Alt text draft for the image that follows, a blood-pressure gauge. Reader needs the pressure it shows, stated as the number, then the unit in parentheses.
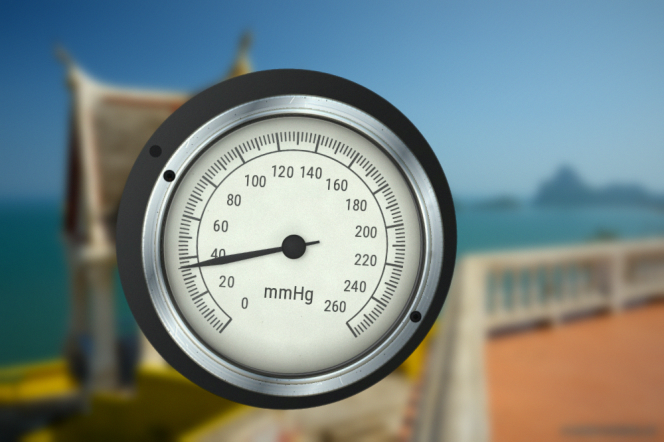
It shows 36 (mmHg)
